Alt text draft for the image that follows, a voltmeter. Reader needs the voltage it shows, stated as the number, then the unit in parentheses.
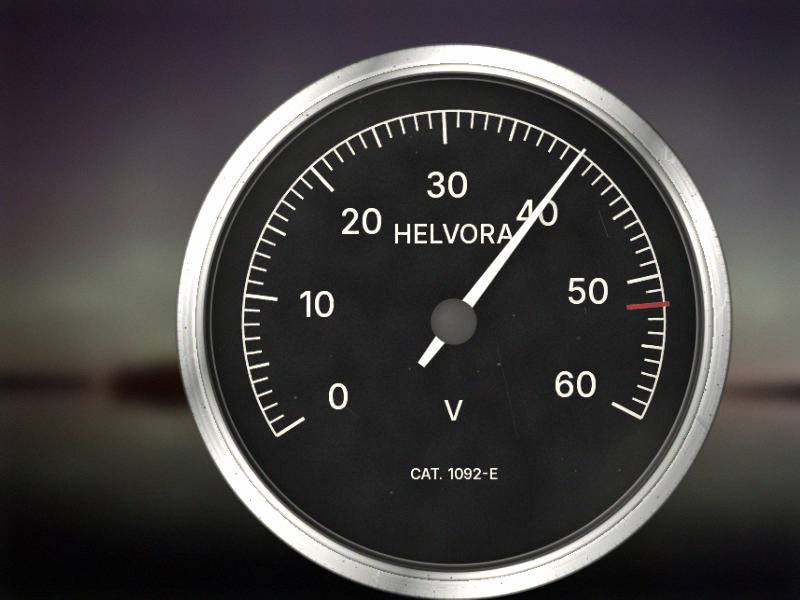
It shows 40 (V)
